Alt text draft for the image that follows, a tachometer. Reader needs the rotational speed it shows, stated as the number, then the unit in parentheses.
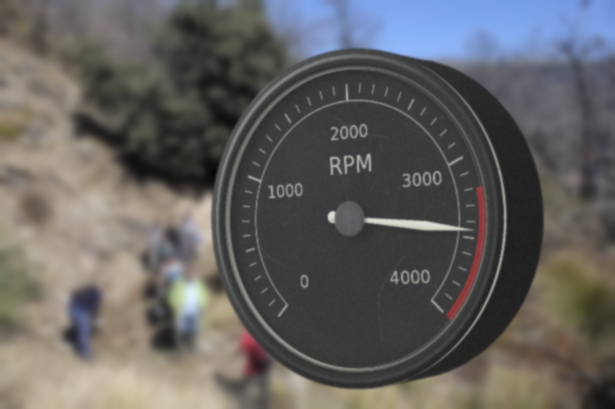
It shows 3450 (rpm)
